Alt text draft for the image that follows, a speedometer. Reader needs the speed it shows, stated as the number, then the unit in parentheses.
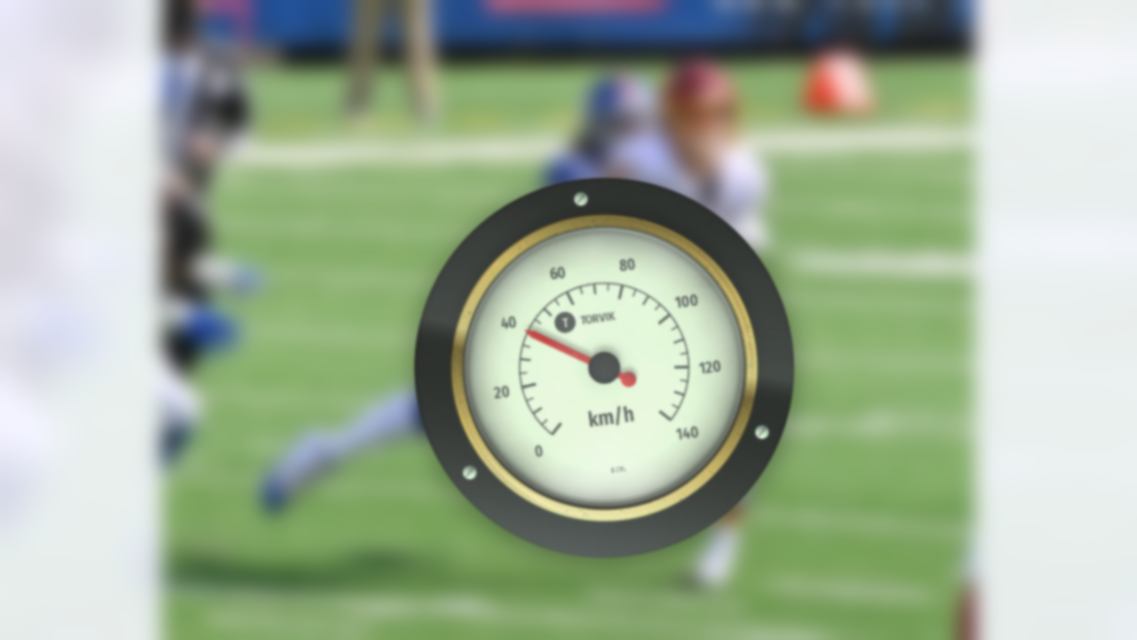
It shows 40 (km/h)
